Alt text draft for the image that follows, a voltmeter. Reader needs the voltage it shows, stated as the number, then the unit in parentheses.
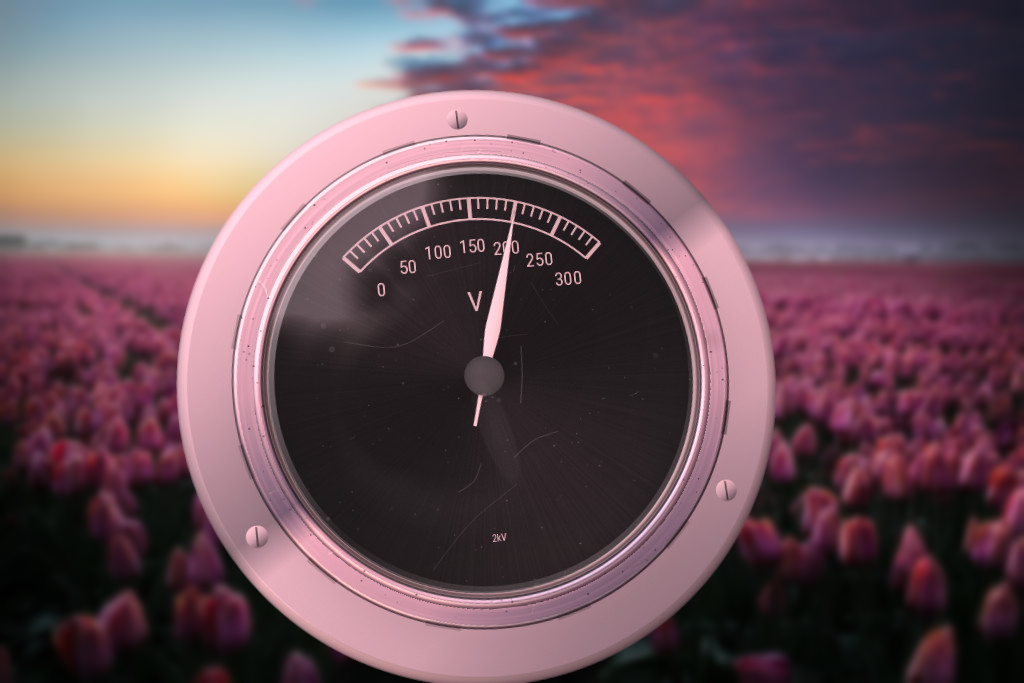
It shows 200 (V)
